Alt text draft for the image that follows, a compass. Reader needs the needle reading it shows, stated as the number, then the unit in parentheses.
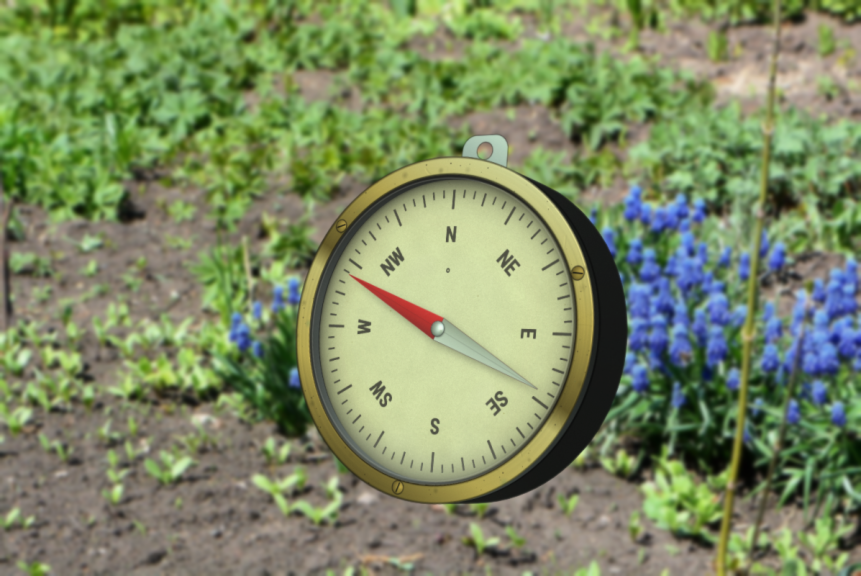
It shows 295 (°)
